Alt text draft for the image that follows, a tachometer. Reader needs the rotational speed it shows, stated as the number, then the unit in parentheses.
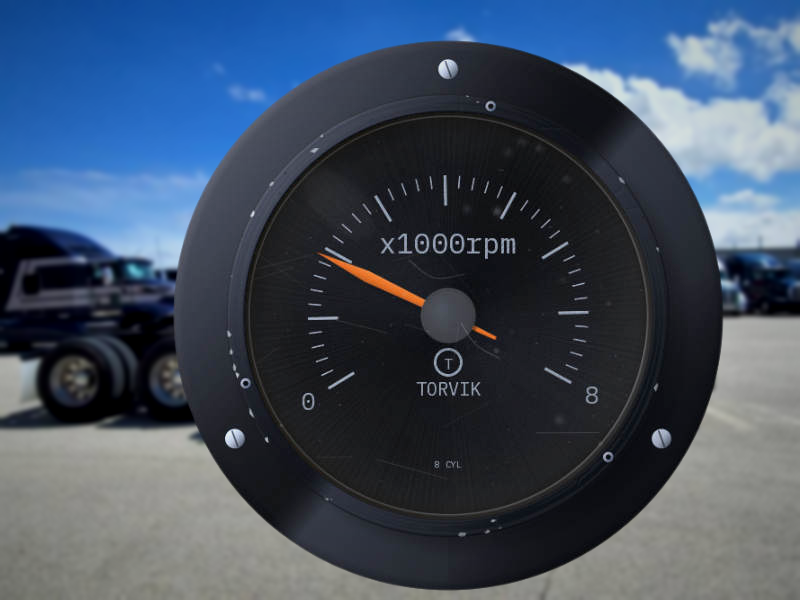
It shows 1900 (rpm)
